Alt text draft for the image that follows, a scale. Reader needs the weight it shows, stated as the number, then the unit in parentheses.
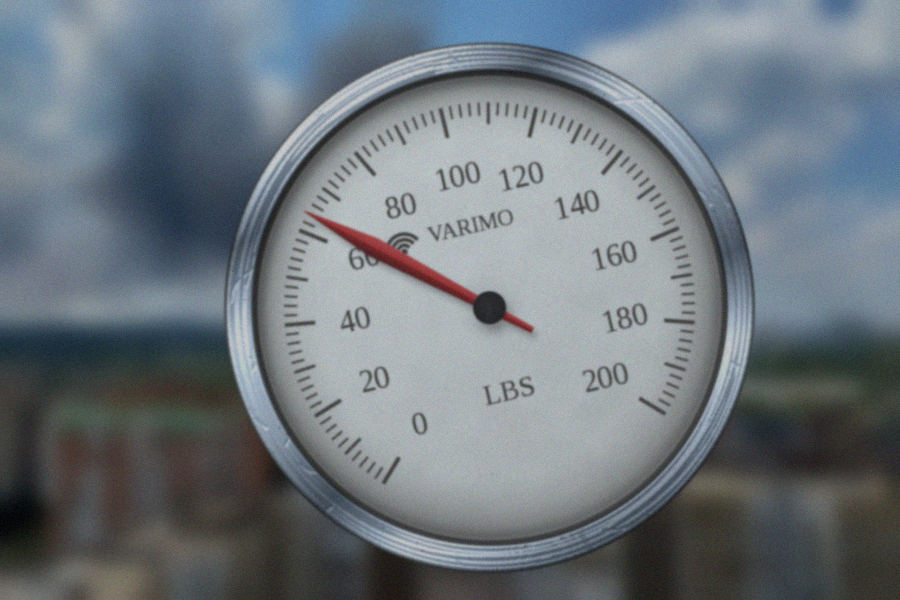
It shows 64 (lb)
